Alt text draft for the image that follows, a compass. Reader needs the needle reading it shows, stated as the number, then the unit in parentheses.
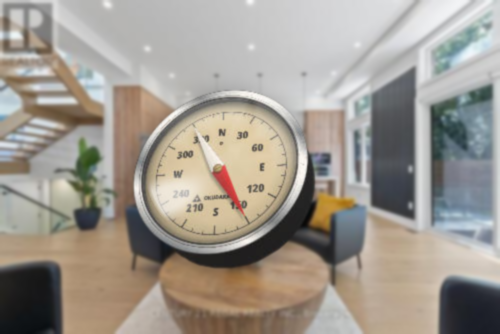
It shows 150 (°)
